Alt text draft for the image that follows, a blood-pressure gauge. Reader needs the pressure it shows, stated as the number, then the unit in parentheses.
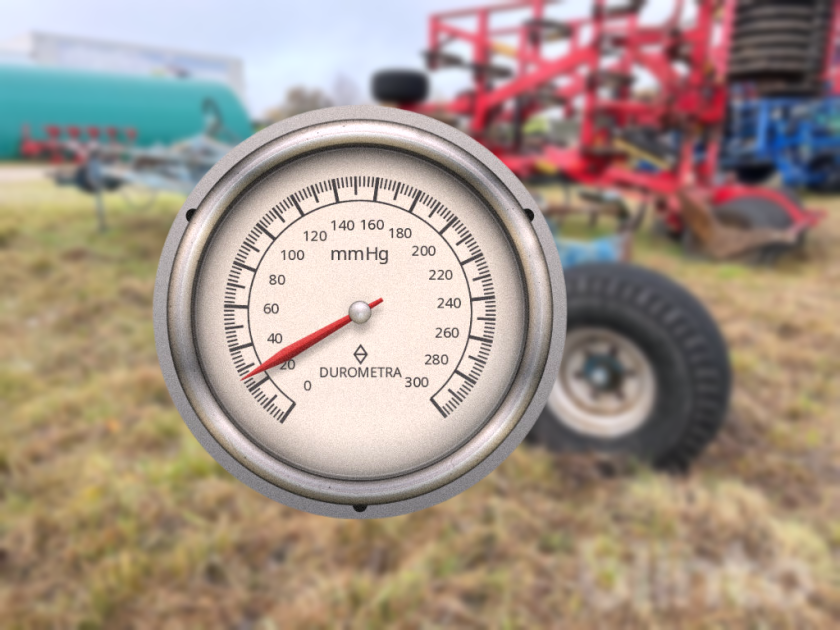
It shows 26 (mmHg)
